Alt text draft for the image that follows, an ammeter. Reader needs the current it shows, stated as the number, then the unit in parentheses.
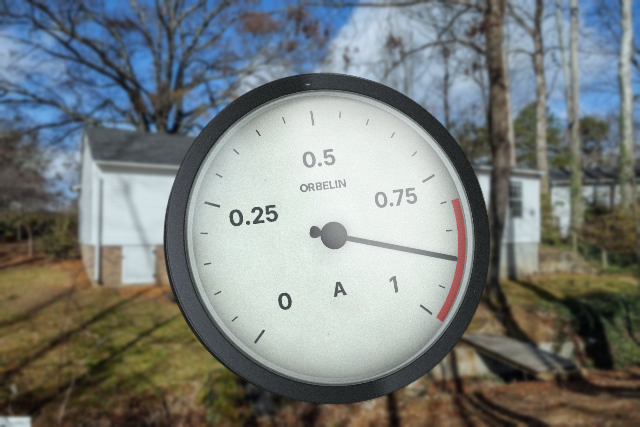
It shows 0.9 (A)
